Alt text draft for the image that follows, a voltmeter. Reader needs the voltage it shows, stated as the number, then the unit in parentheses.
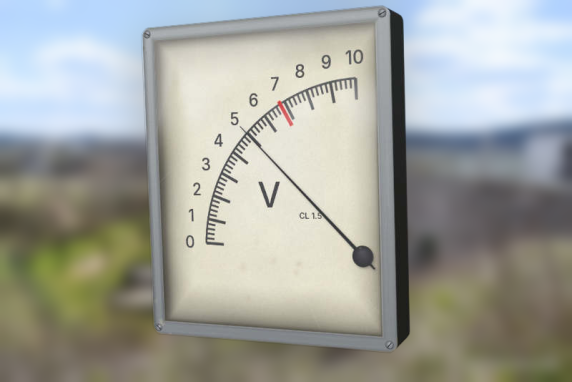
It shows 5 (V)
